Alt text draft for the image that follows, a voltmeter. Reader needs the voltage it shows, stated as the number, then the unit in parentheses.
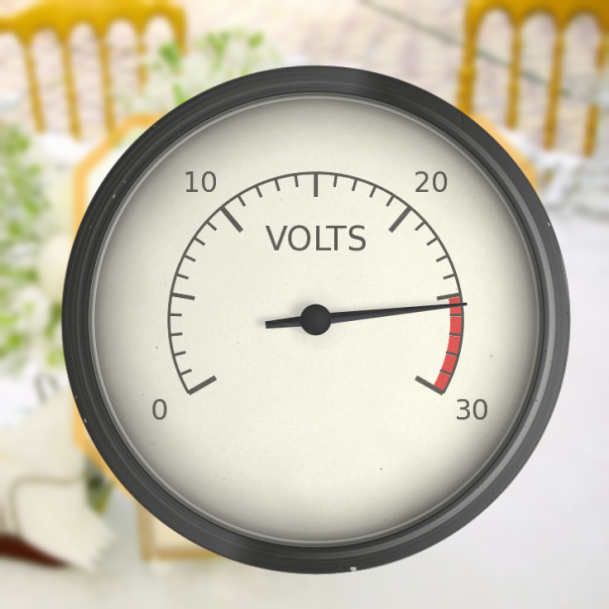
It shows 25.5 (V)
